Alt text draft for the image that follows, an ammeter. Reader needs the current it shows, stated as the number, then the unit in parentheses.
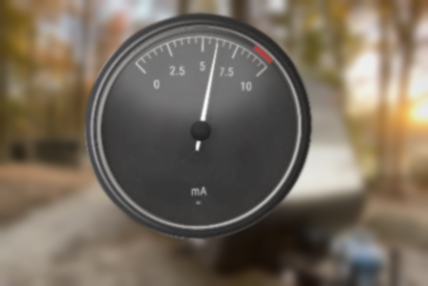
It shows 6 (mA)
